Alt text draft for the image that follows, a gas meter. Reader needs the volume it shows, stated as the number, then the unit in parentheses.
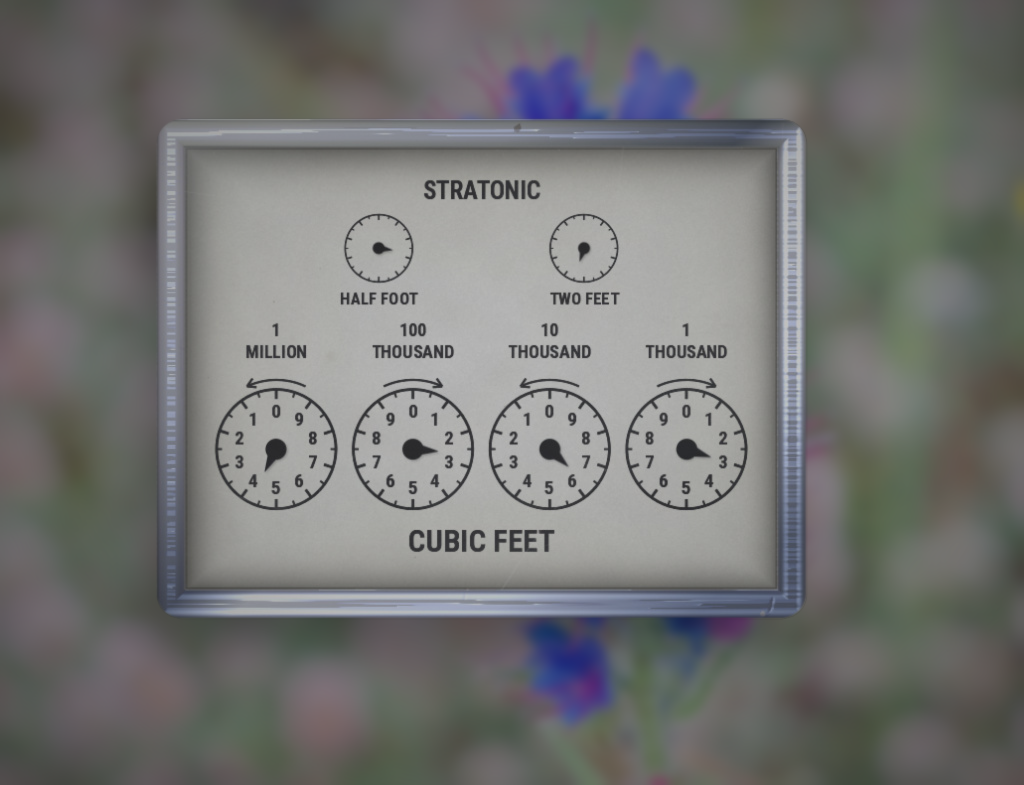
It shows 426300 (ft³)
